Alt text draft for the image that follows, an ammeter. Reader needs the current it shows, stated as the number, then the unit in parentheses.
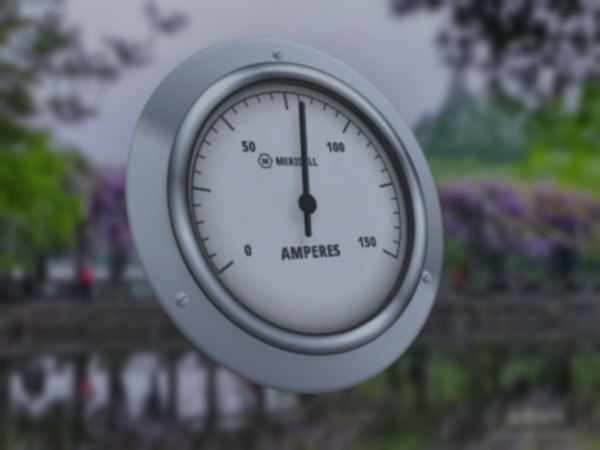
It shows 80 (A)
